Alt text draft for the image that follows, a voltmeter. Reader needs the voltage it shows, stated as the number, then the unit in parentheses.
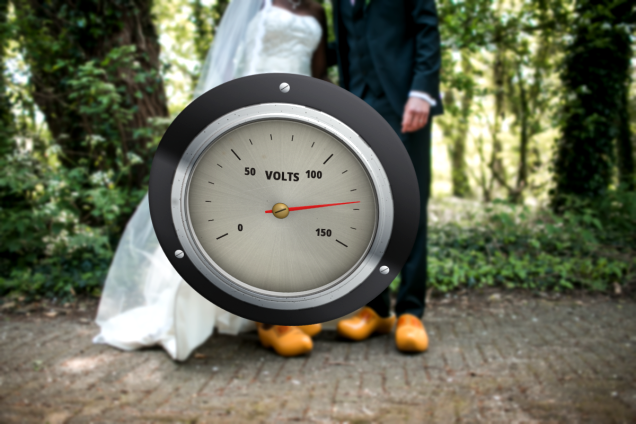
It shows 125 (V)
